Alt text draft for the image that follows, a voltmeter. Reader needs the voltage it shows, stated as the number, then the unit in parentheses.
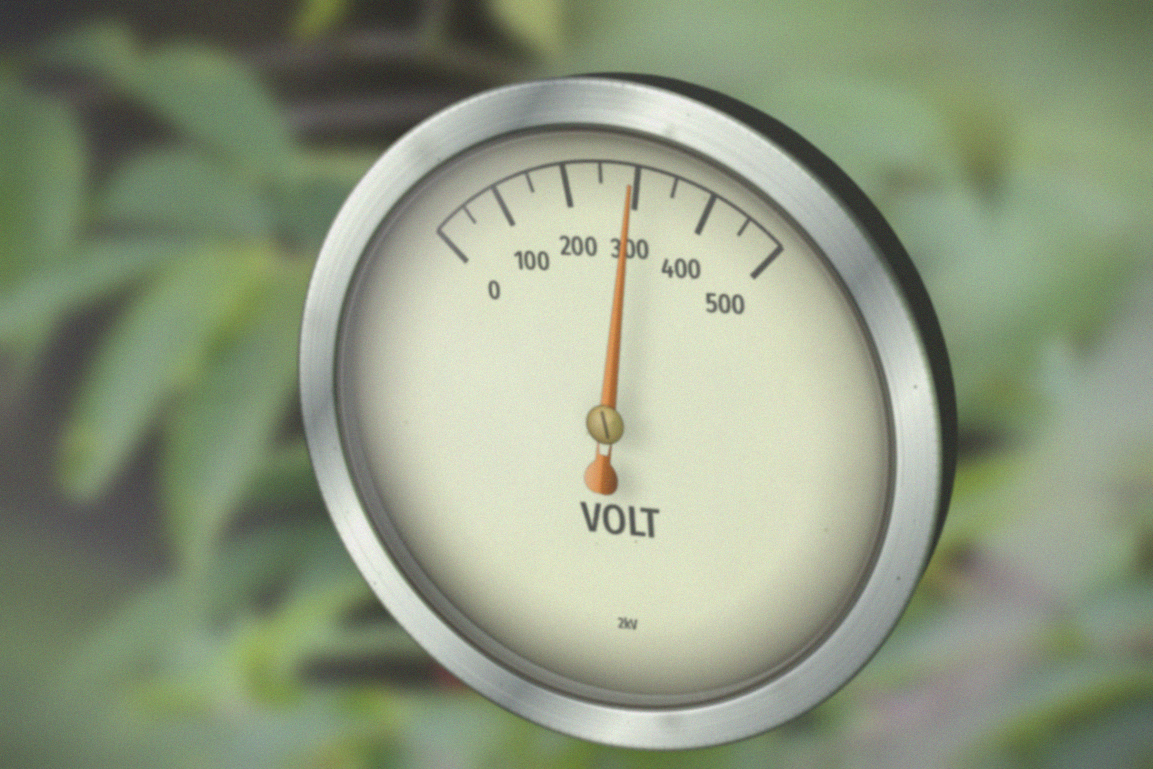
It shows 300 (V)
